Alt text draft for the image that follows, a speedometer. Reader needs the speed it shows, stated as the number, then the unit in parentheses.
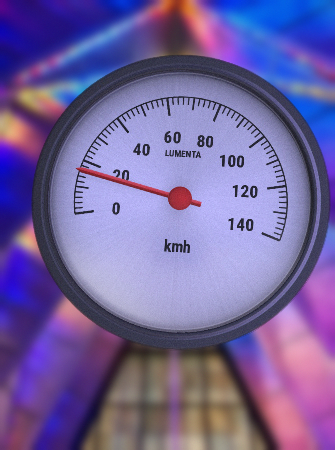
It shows 16 (km/h)
